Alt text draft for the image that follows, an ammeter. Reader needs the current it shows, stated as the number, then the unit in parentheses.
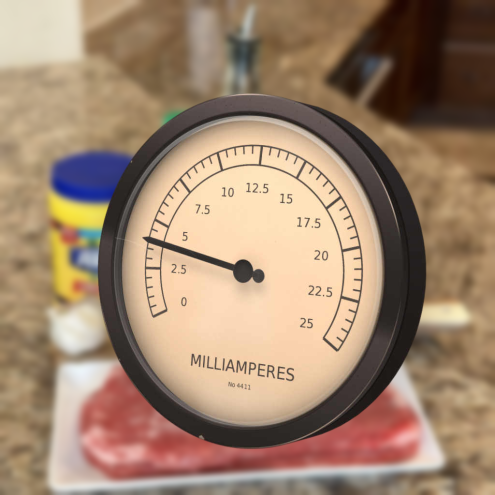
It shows 4 (mA)
